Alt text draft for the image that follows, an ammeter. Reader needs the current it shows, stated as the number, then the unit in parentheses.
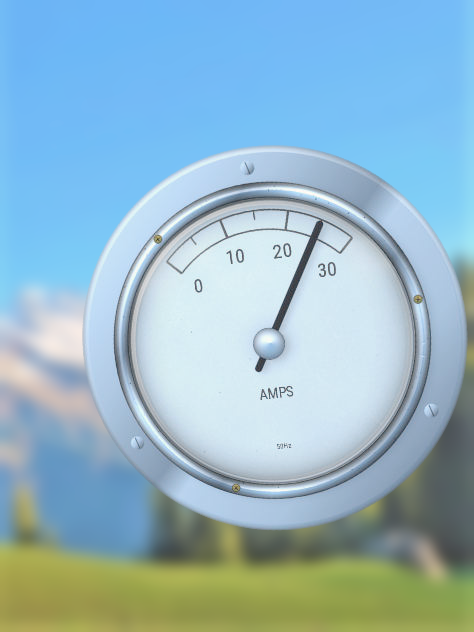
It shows 25 (A)
